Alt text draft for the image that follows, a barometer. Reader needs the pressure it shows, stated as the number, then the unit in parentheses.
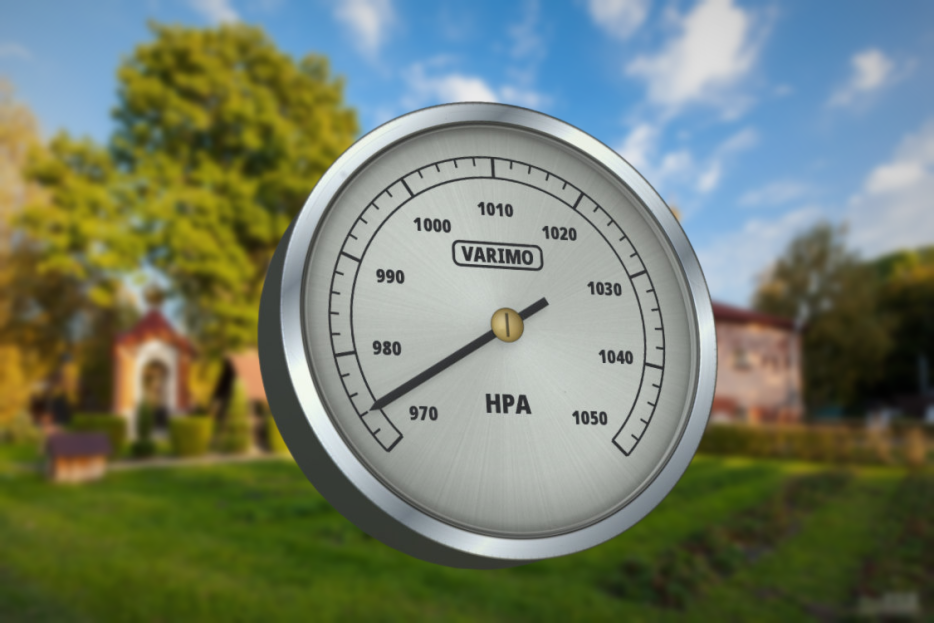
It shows 974 (hPa)
